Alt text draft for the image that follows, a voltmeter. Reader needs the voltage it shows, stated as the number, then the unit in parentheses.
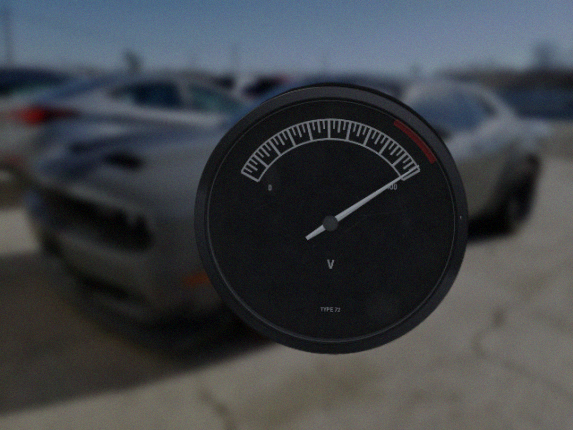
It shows 390 (V)
